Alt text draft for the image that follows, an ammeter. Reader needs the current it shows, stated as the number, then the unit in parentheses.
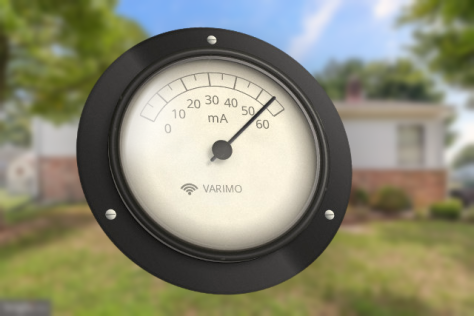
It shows 55 (mA)
